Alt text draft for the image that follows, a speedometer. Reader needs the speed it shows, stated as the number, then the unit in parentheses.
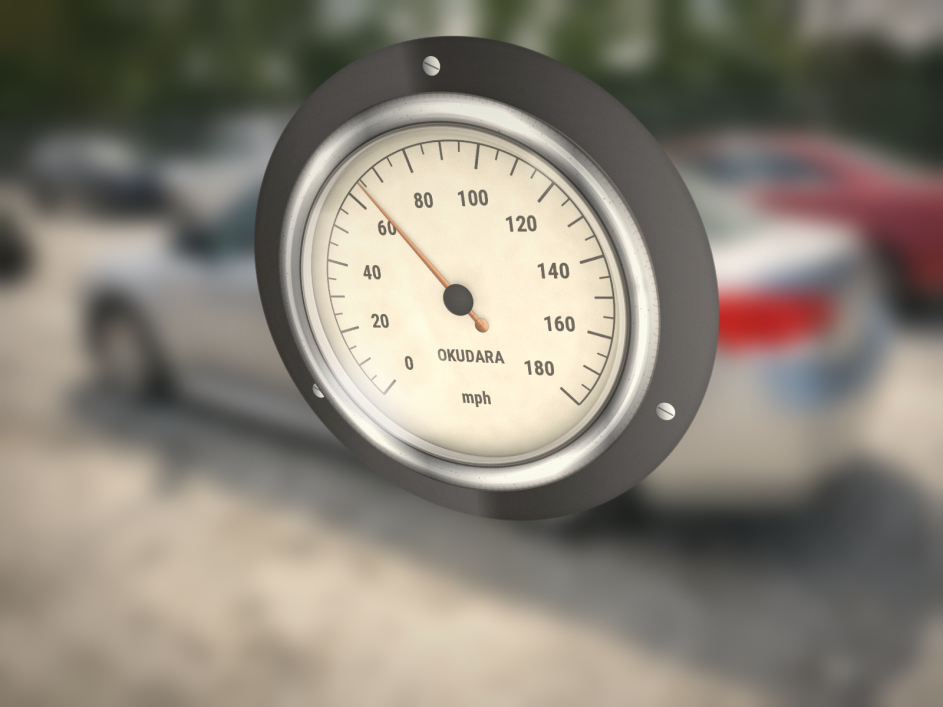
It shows 65 (mph)
